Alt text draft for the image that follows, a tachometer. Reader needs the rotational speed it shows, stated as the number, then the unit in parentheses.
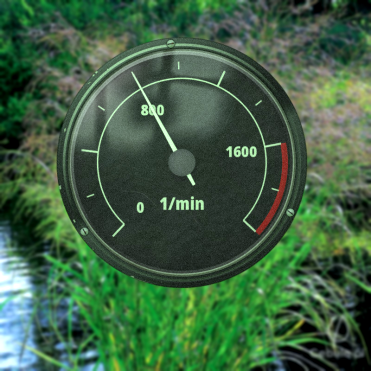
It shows 800 (rpm)
